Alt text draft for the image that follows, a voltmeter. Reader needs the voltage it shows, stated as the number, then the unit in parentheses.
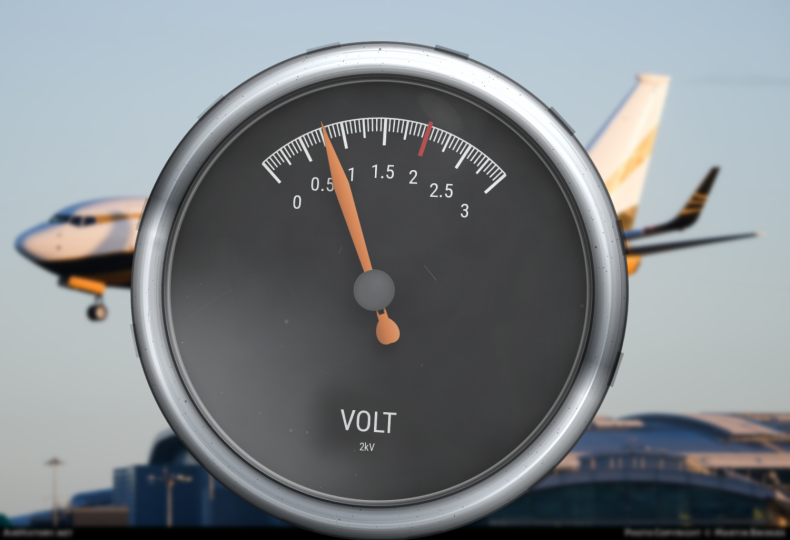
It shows 0.8 (V)
